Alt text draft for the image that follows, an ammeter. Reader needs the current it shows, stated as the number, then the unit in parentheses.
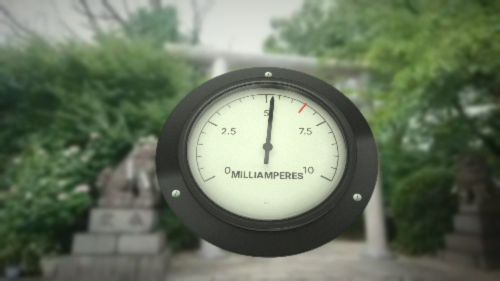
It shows 5.25 (mA)
